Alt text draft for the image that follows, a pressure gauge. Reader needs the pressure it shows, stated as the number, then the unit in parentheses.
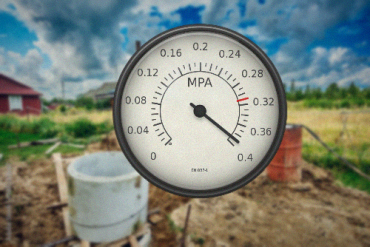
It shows 0.39 (MPa)
